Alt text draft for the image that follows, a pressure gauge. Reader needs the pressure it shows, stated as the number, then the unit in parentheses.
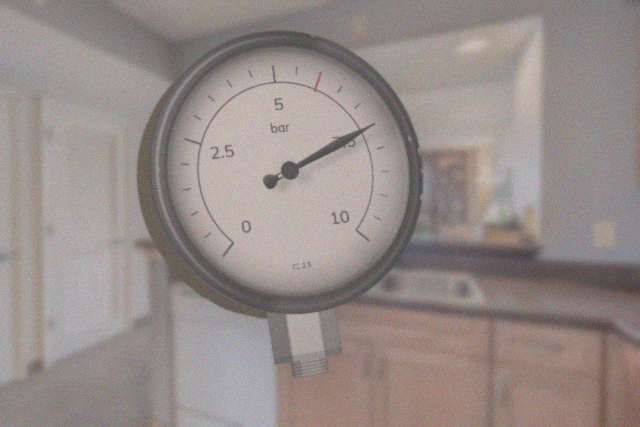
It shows 7.5 (bar)
